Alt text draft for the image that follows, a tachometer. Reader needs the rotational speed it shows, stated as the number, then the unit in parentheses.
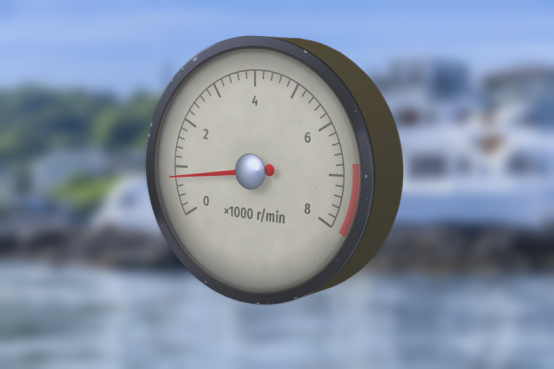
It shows 800 (rpm)
